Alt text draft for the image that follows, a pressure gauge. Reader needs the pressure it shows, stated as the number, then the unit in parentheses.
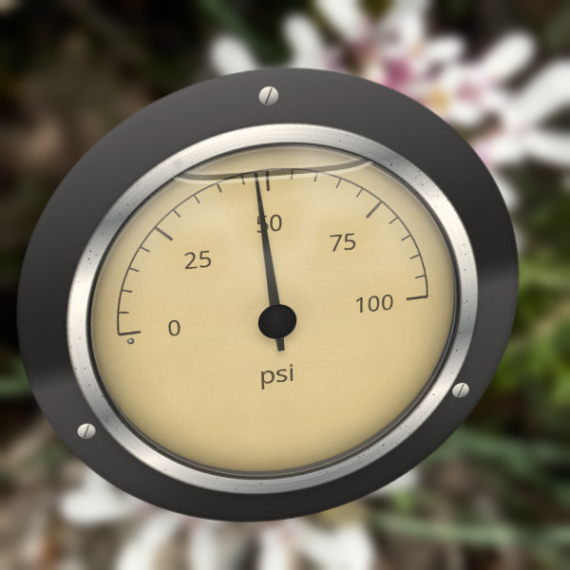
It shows 47.5 (psi)
